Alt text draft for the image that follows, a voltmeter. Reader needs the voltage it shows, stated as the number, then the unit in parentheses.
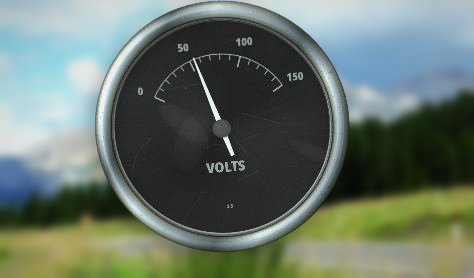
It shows 55 (V)
